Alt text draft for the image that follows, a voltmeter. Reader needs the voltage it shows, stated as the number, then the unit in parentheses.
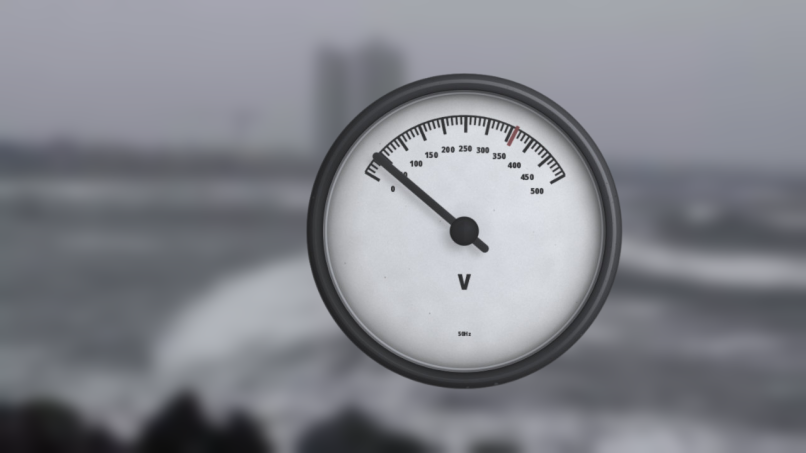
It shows 40 (V)
